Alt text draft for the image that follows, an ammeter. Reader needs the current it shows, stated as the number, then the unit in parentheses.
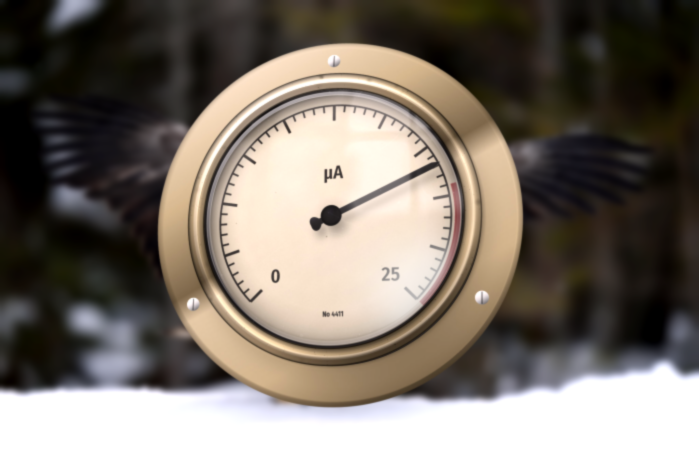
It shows 18.5 (µA)
